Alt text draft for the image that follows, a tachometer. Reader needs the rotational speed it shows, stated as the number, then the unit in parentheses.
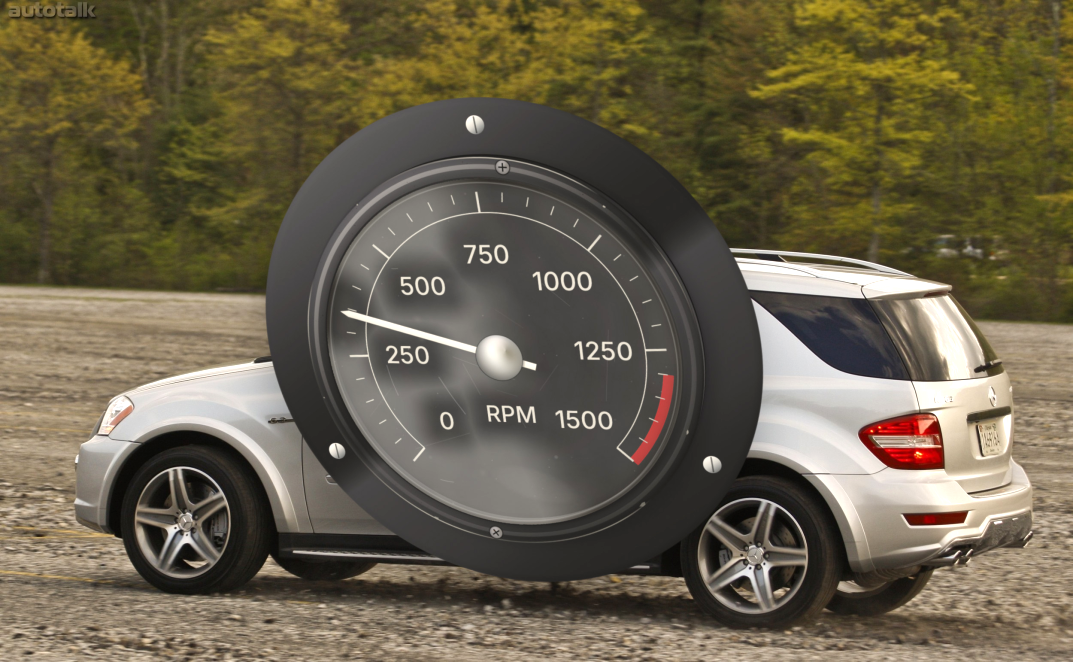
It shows 350 (rpm)
